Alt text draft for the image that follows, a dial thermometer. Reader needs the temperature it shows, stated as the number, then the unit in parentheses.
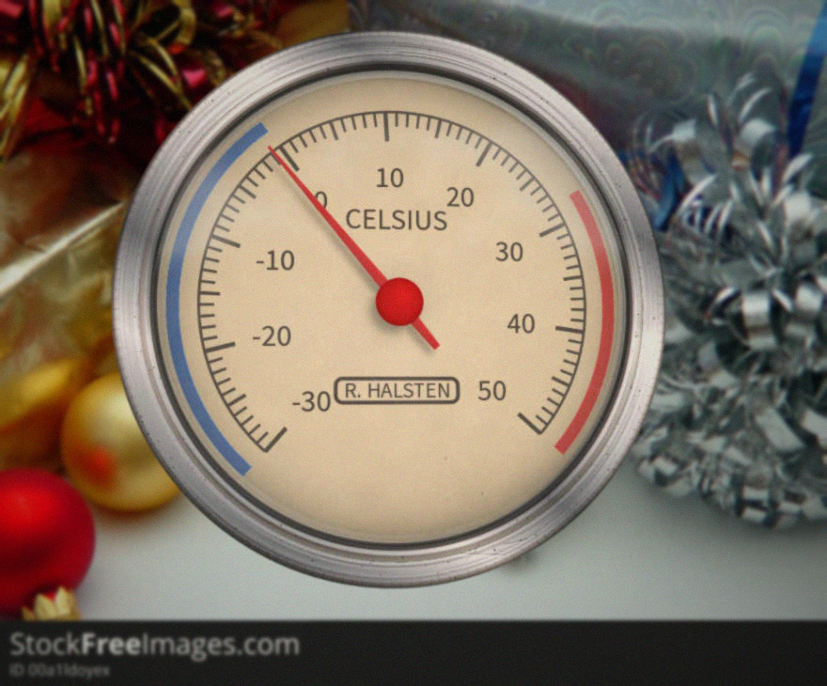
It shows -1 (°C)
